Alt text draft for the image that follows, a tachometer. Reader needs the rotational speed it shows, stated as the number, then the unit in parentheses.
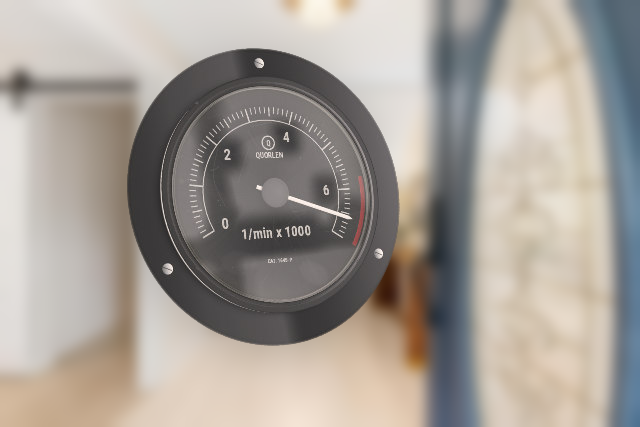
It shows 6600 (rpm)
